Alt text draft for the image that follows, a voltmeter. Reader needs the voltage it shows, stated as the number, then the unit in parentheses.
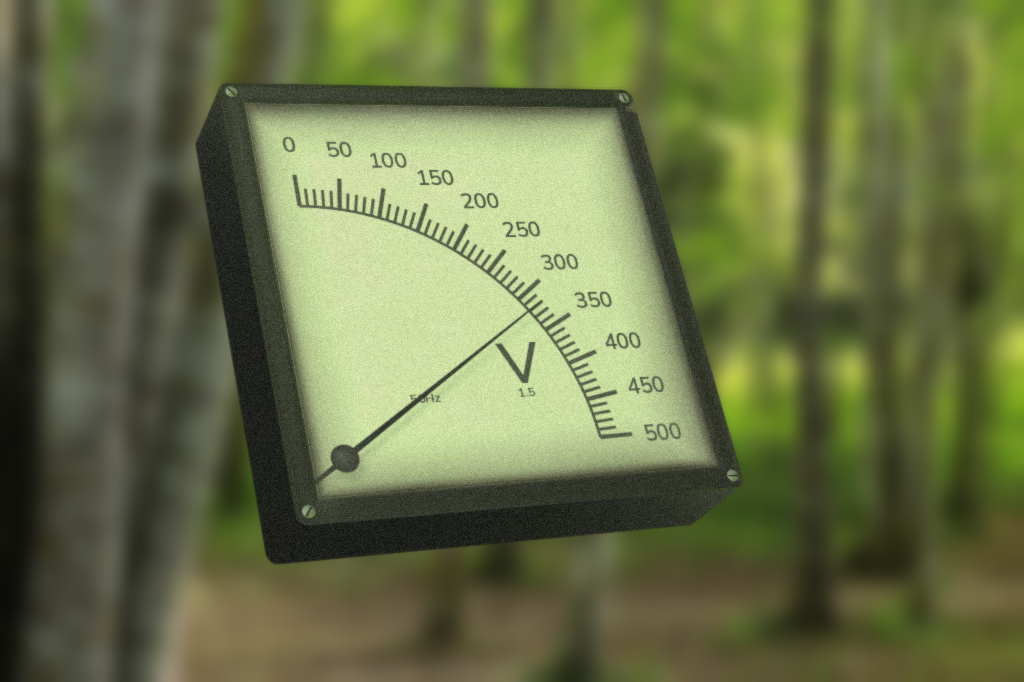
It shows 320 (V)
